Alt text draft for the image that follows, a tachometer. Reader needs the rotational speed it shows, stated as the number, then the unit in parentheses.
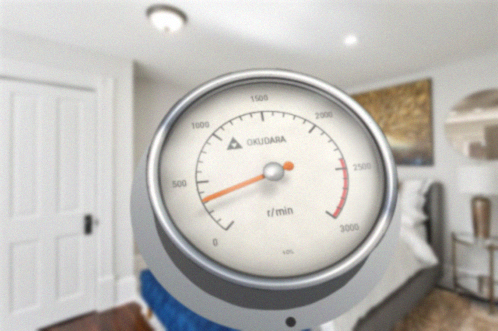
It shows 300 (rpm)
